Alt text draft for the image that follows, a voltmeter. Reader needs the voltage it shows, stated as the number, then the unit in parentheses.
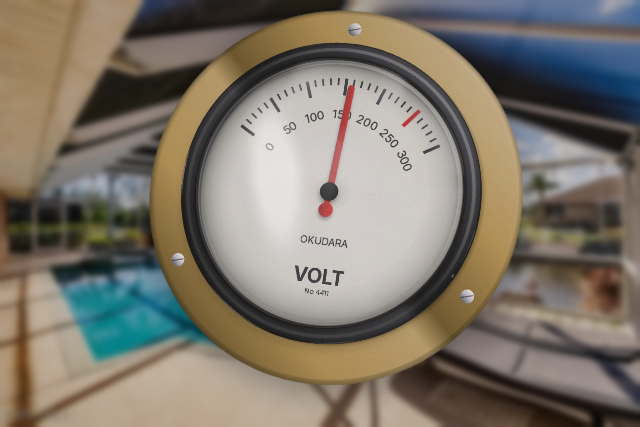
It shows 160 (V)
